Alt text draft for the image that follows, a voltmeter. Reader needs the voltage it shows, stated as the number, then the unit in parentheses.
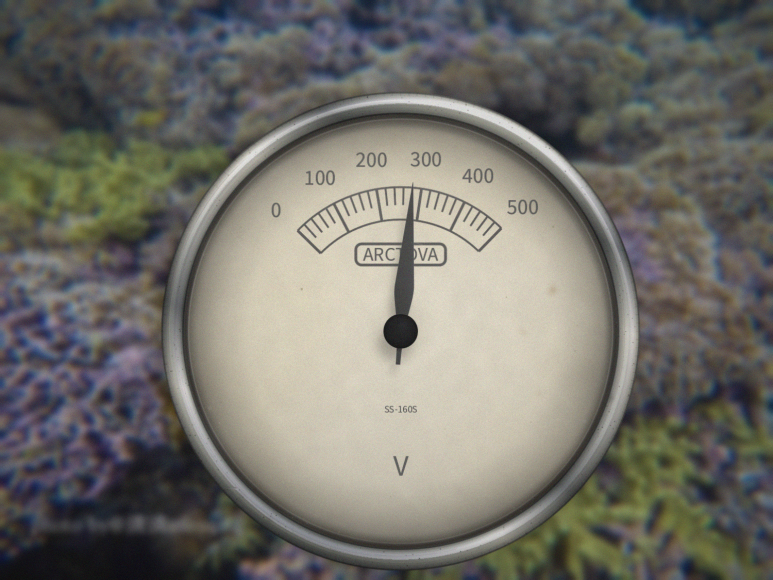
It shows 280 (V)
